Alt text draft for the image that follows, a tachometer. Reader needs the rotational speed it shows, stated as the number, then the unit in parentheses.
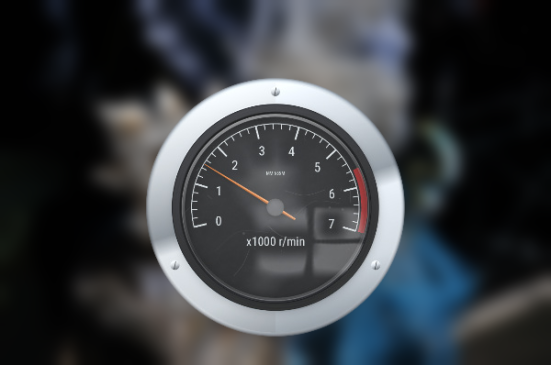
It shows 1500 (rpm)
